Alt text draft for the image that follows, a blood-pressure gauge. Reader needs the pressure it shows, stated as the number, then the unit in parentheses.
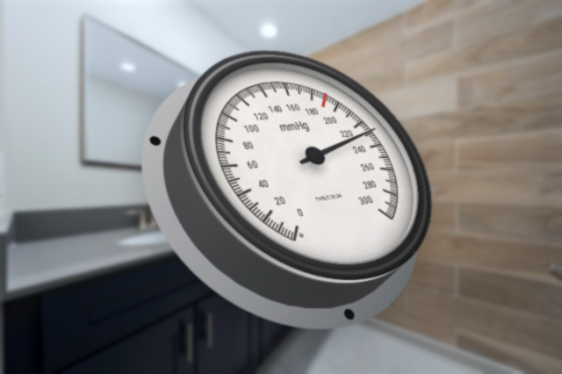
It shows 230 (mmHg)
